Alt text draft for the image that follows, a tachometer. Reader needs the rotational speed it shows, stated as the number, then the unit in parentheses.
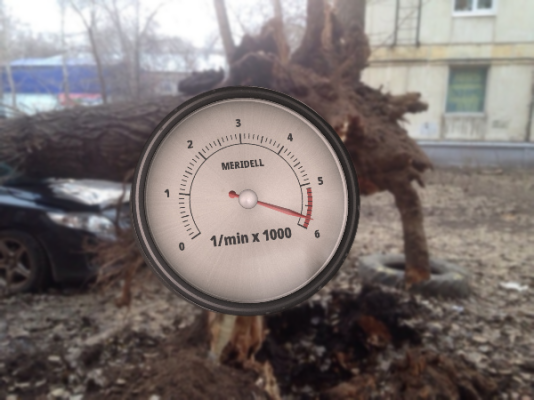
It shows 5800 (rpm)
